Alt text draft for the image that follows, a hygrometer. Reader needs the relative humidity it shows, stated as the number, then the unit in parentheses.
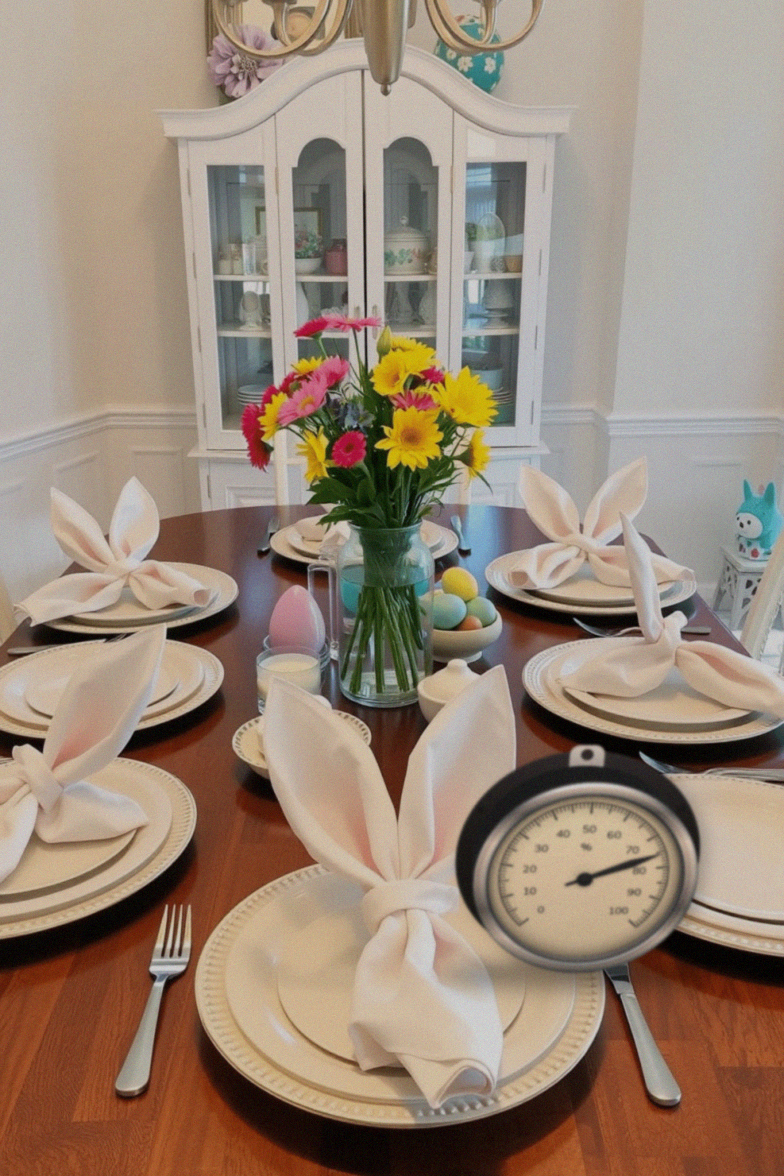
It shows 75 (%)
